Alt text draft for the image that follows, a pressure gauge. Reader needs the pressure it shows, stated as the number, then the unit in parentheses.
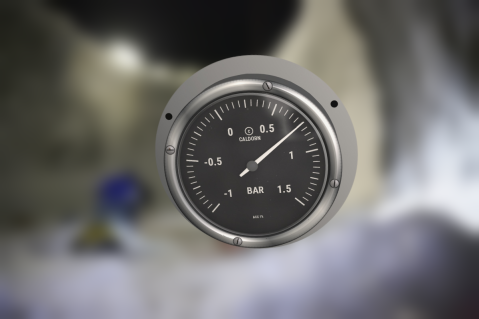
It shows 0.75 (bar)
